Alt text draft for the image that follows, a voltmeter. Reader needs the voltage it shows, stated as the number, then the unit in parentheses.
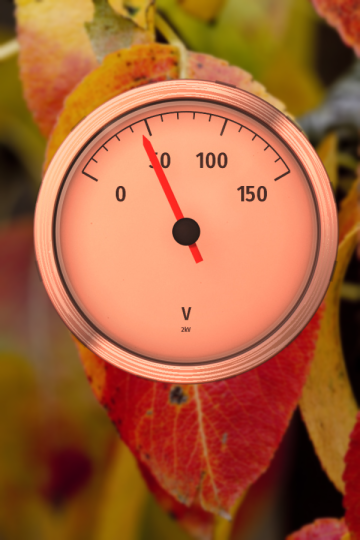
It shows 45 (V)
